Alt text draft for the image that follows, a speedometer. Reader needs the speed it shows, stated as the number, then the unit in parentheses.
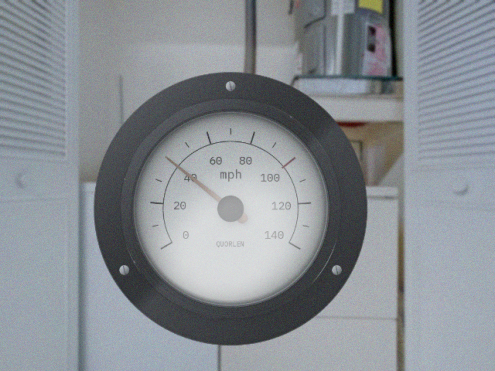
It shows 40 (mph)
